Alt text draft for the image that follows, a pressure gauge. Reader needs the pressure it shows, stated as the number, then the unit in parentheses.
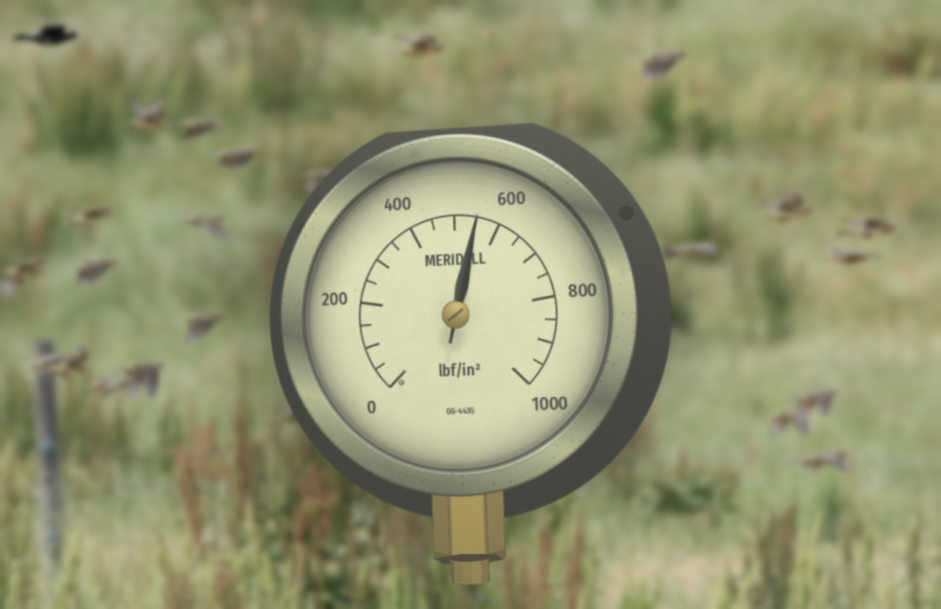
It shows 550 (psi)
